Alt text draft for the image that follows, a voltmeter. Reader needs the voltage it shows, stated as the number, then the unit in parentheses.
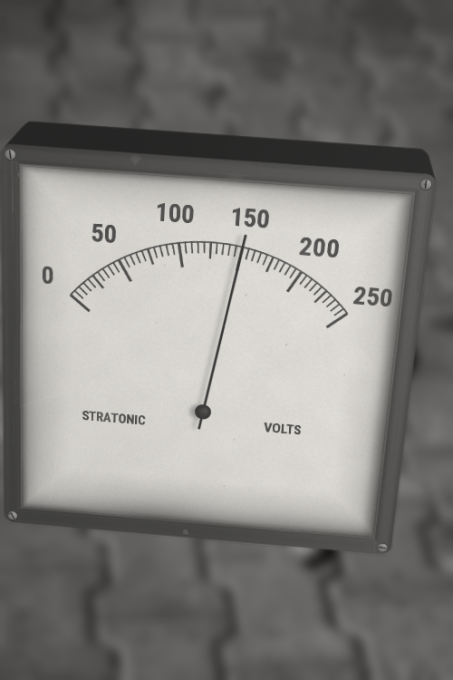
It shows 150 (V)
